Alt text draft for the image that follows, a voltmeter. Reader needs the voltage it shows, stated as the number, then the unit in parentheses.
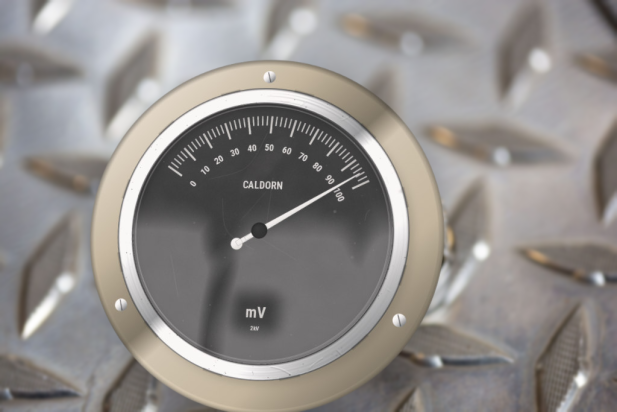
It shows 96 (mV)
